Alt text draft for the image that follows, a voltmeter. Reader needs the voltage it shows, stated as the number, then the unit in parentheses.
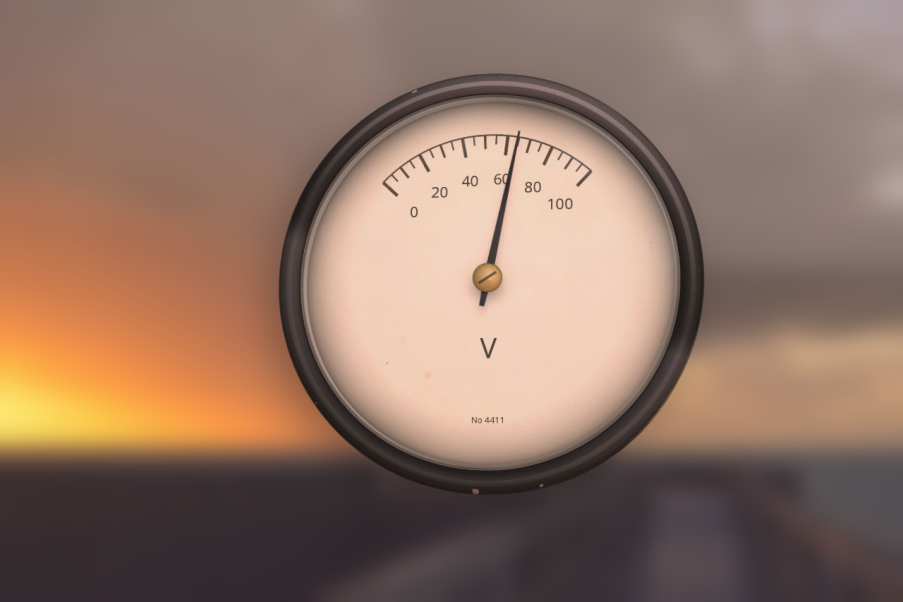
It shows 65 (V)
